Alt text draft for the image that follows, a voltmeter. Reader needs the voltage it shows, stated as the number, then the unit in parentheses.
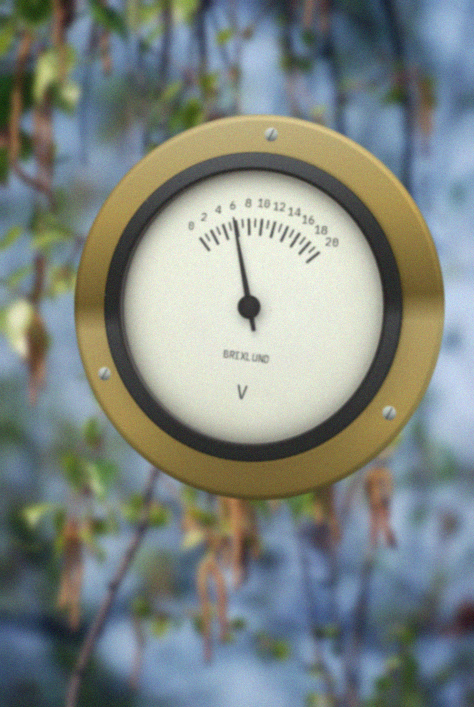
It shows 6 (V)
